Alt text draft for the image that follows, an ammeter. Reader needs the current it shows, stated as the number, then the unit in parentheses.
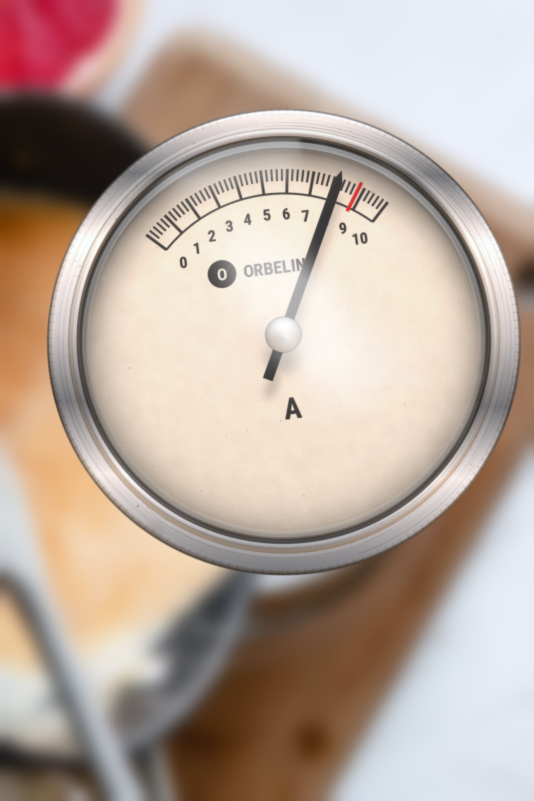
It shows 8 (A)
